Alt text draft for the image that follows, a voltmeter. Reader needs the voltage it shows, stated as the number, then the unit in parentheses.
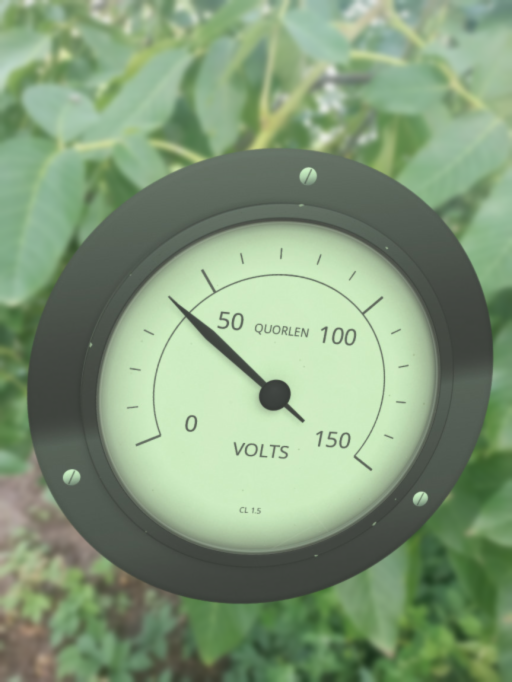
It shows 40 (V)
